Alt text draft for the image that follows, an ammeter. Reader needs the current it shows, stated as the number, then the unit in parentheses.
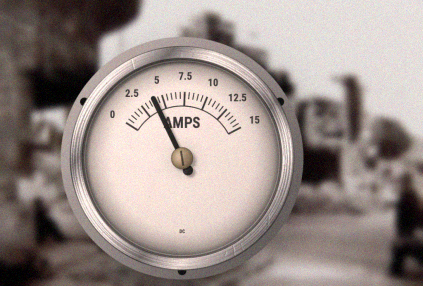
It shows 4 (A)
